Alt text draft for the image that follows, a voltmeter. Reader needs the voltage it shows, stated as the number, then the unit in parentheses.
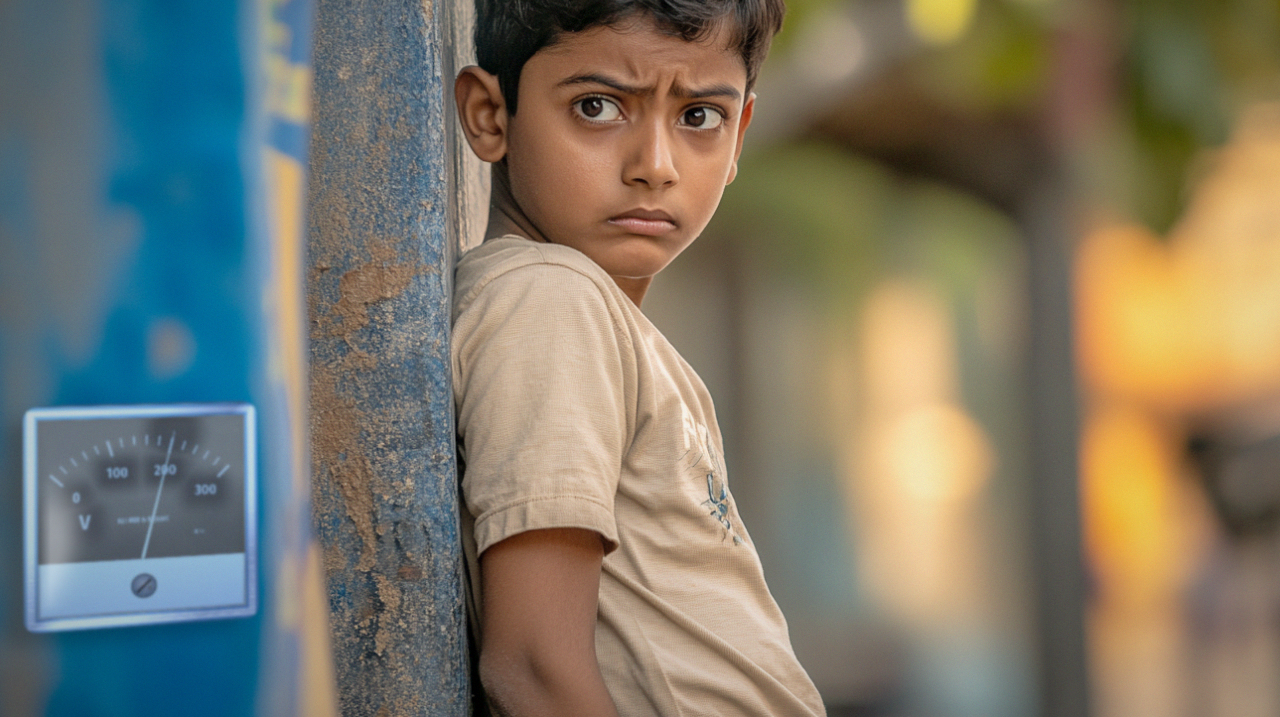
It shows 200 (V)
